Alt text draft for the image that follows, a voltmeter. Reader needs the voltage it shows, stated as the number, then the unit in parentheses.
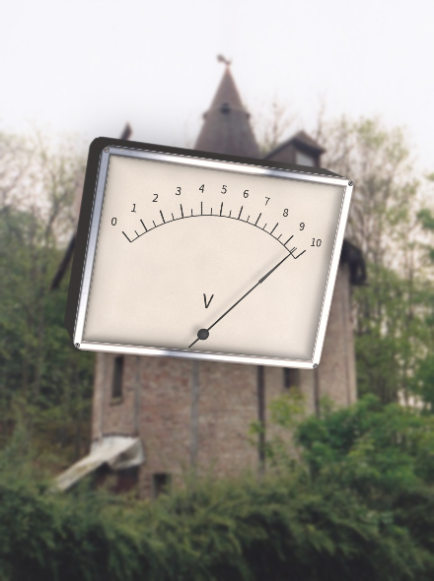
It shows 9.5 (V)
